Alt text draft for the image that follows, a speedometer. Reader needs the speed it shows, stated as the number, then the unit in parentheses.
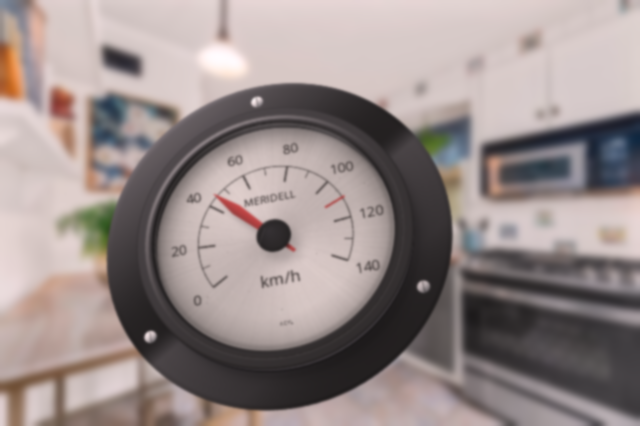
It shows 45 (km/h)
